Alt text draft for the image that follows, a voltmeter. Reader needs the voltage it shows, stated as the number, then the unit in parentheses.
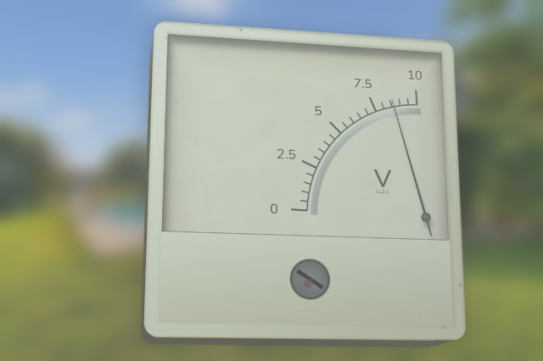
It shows 8.5 (V)
